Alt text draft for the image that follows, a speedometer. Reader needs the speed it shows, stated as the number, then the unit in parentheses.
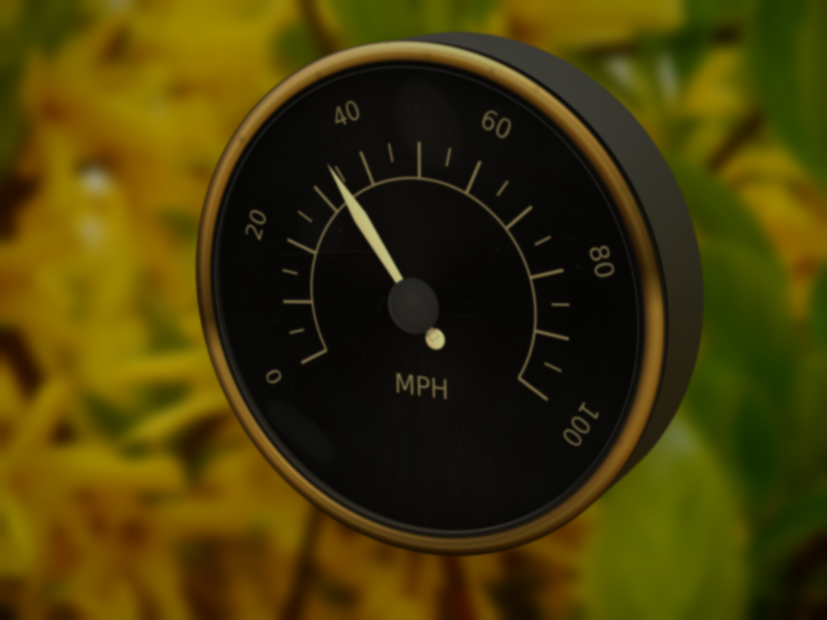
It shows 35 (mph)
